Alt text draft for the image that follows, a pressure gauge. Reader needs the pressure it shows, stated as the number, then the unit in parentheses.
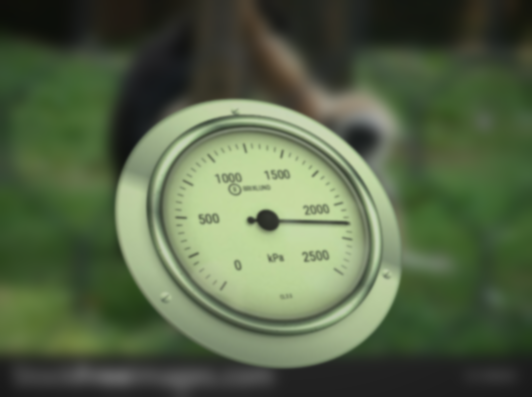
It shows 2150 (kPa)
